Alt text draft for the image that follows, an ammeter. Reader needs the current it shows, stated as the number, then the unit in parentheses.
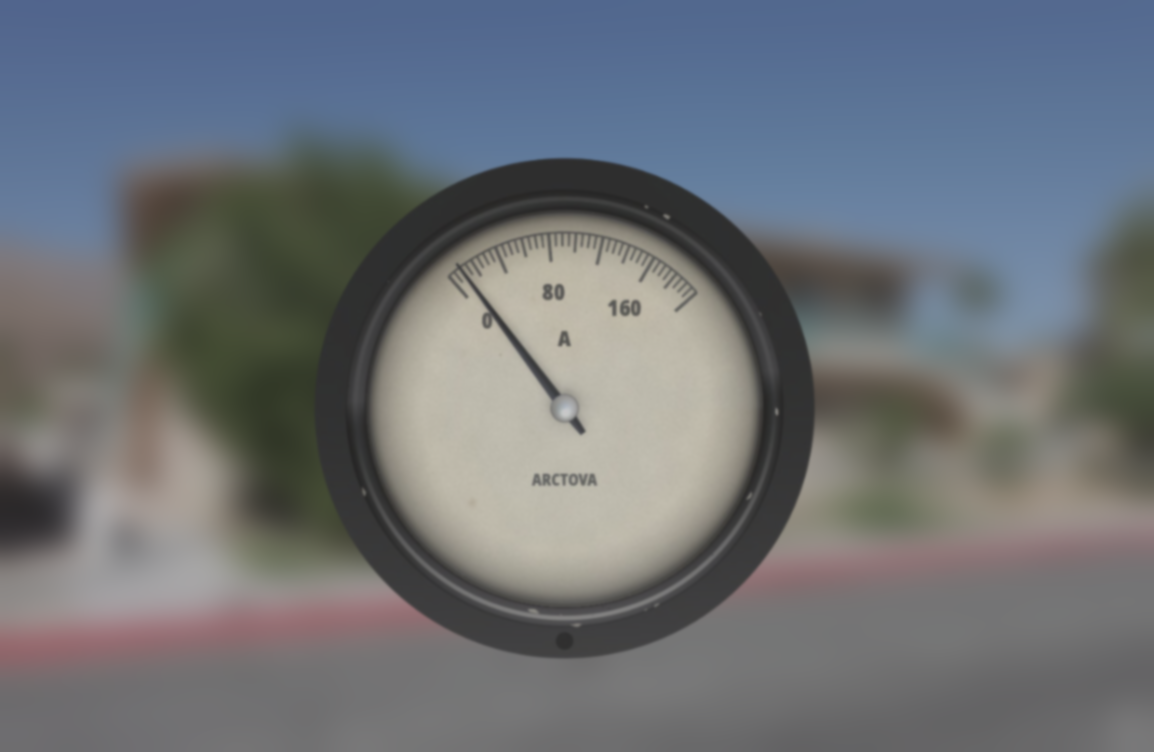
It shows 10 (A)
